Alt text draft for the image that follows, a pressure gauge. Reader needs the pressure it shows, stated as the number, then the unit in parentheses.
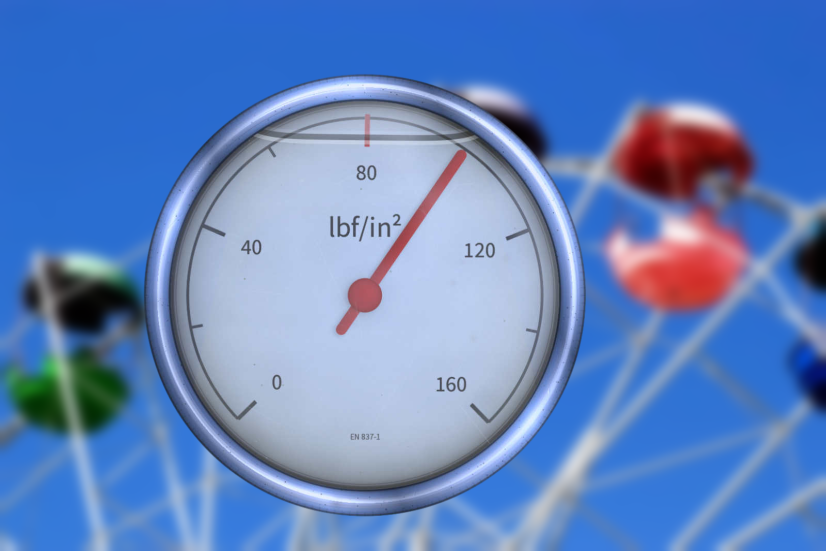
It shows 100 (psi)
